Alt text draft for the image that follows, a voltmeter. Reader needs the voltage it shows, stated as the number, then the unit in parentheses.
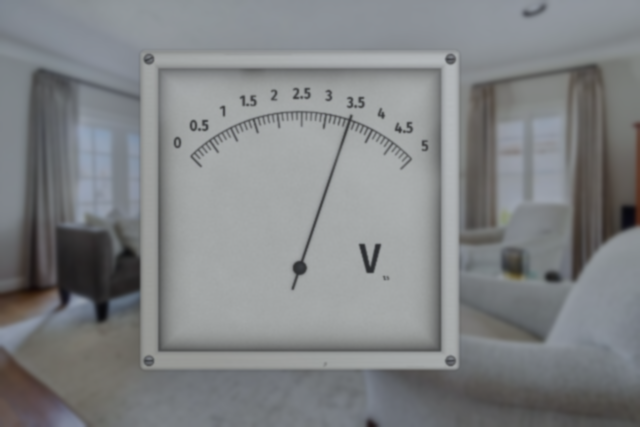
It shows 3.5 (V)
